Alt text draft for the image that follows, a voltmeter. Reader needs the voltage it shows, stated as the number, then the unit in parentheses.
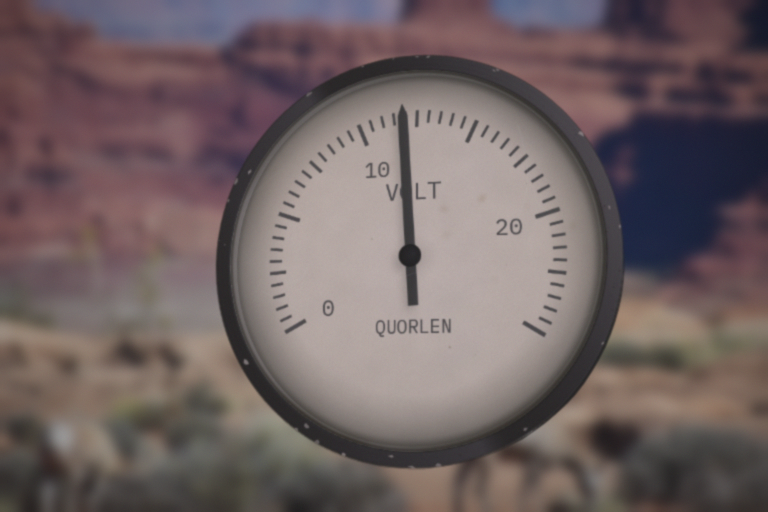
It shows 12 (V)
